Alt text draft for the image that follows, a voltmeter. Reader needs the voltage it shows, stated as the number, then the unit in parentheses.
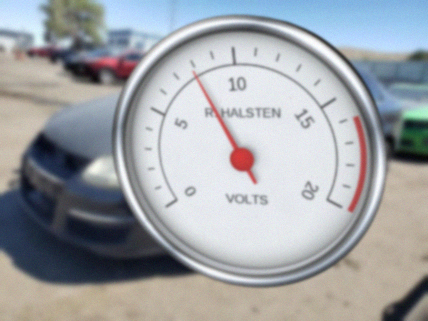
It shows 8 (V)
